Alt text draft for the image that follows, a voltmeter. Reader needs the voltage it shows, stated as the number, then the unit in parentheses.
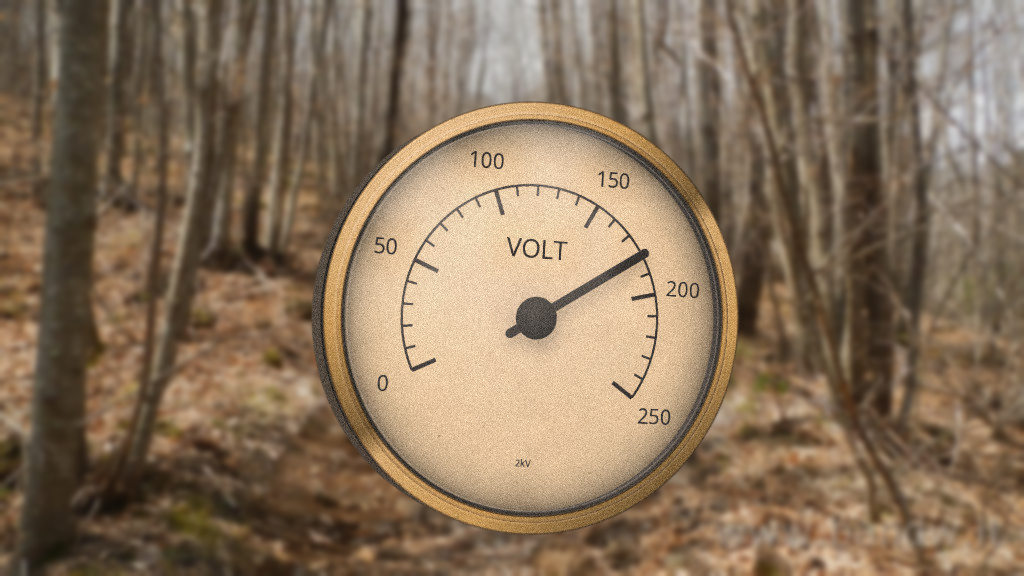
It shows 180 (V)
